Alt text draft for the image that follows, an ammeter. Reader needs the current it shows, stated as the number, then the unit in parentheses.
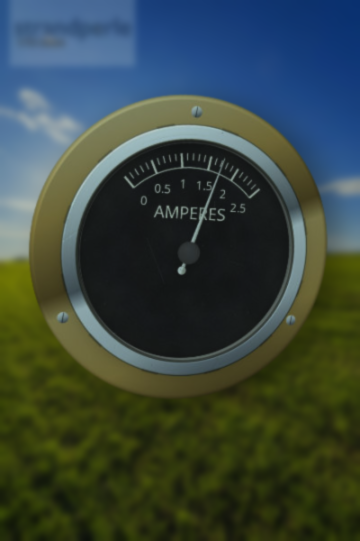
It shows 1.7 (A)
